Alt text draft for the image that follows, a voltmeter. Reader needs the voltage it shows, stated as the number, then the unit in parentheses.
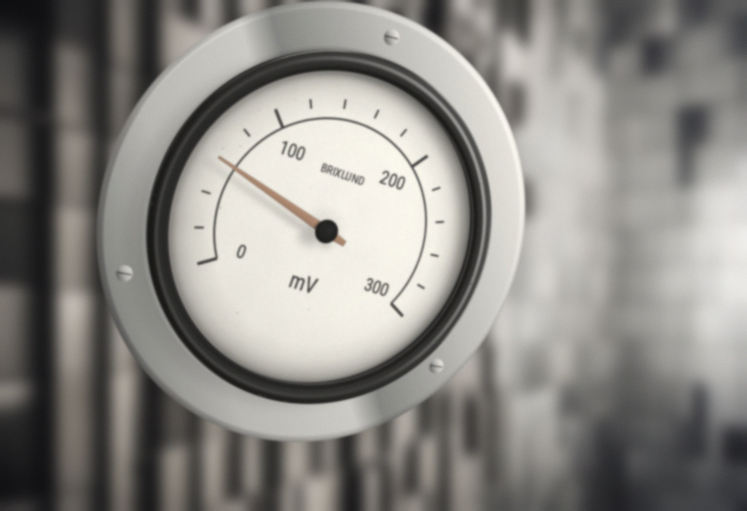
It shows 60 (mV)
